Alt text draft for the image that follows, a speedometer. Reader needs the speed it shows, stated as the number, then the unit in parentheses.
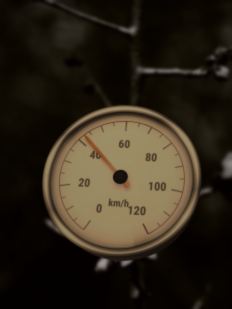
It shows 42.5 (km/h)
